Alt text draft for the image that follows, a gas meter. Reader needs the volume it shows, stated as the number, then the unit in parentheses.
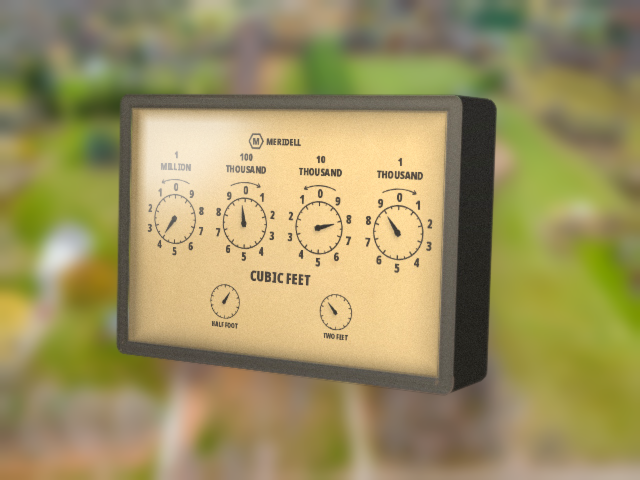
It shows 397900 (ft³)
